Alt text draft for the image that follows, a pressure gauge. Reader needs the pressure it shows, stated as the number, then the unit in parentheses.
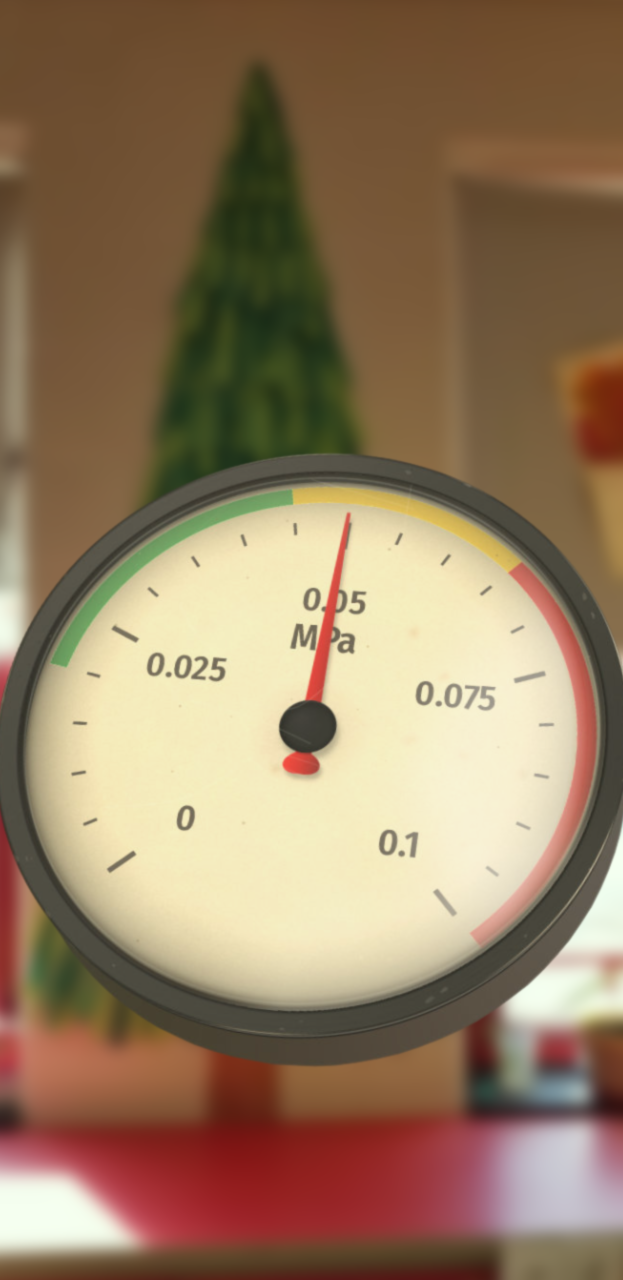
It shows 0.05 (MPa)
